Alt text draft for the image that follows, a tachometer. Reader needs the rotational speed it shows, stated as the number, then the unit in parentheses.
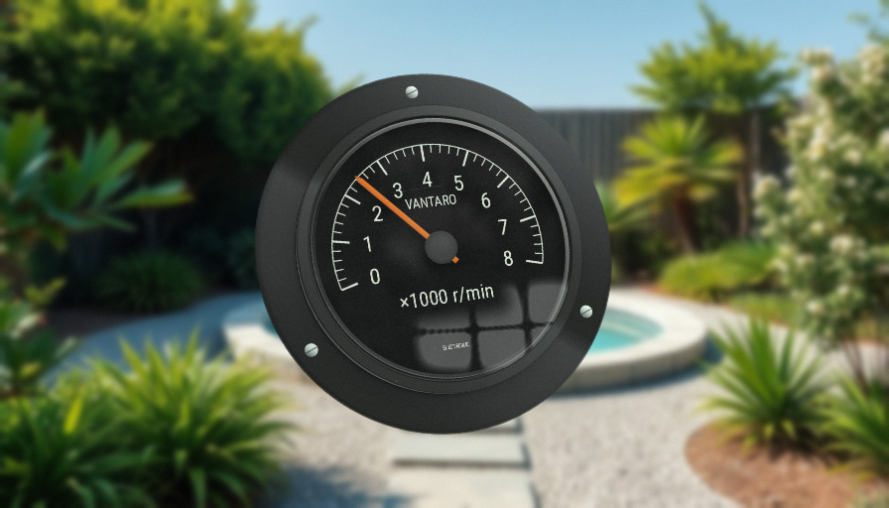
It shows 2400 (rpm)
